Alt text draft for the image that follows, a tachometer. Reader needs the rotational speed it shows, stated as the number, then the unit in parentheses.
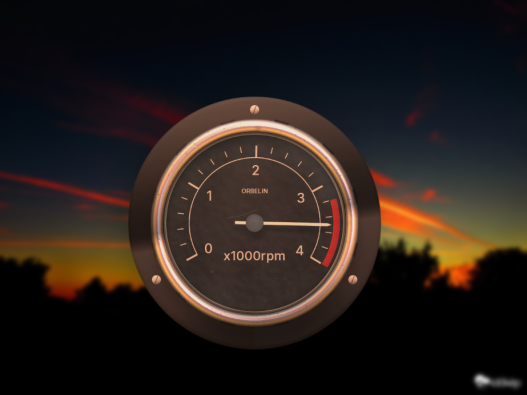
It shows 3500 (rpm)
